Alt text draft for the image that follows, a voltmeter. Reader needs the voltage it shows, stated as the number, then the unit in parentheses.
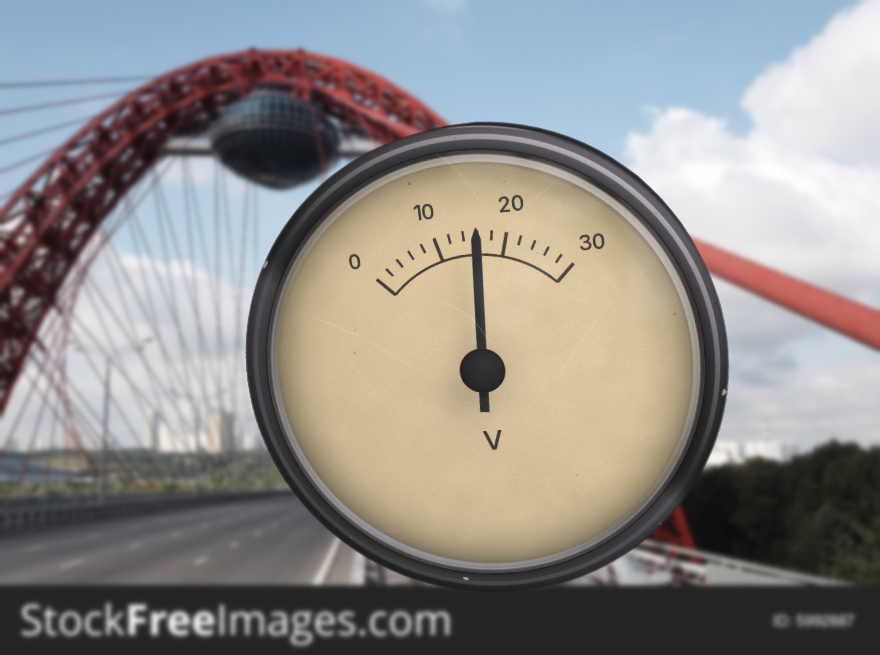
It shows 16 (V)
